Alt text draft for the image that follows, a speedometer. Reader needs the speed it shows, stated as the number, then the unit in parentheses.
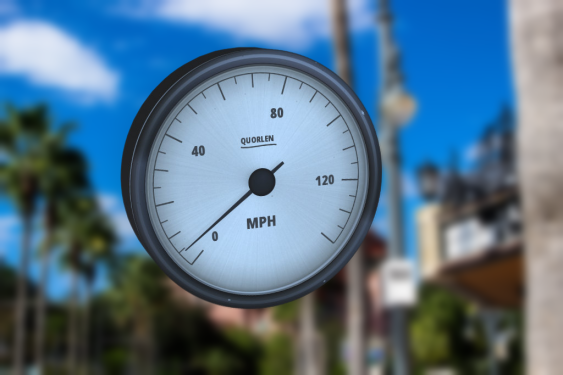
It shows 5 (mph)
